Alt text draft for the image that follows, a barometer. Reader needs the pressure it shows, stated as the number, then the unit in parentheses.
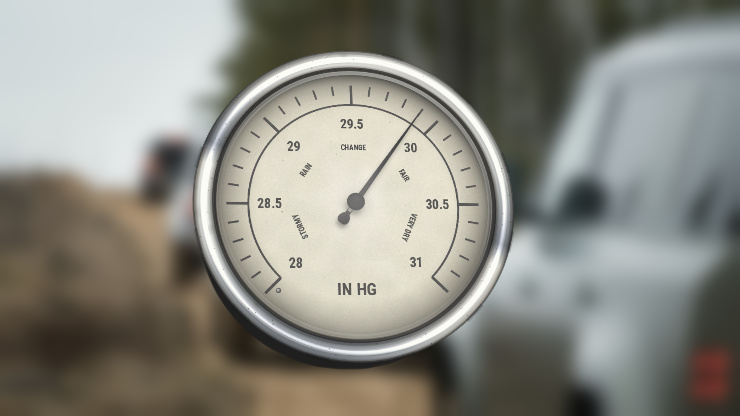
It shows 29.9 (inHg)
